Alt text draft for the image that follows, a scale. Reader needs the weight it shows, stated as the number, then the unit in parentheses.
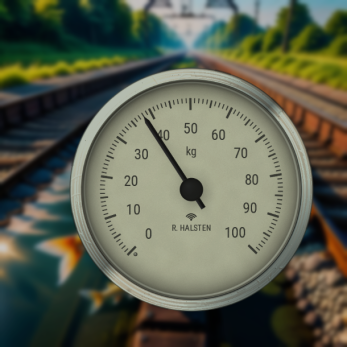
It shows 38 (kg)
